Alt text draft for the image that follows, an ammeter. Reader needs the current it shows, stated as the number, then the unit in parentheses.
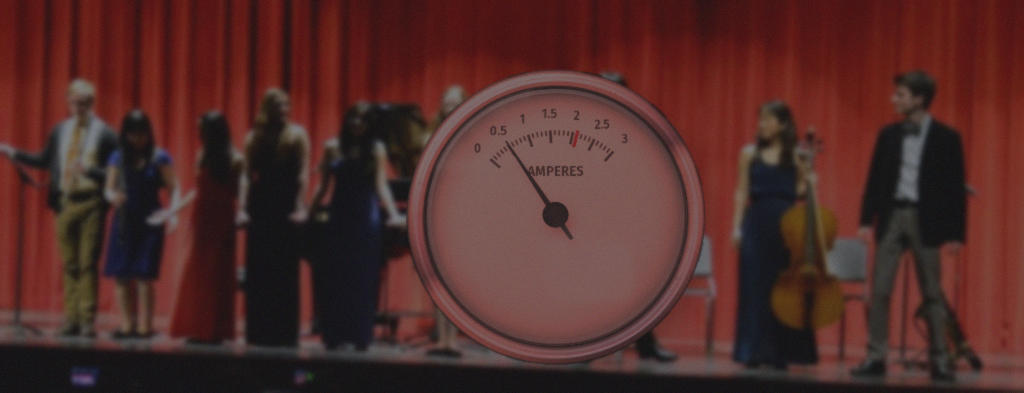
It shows 0.5 (A)
